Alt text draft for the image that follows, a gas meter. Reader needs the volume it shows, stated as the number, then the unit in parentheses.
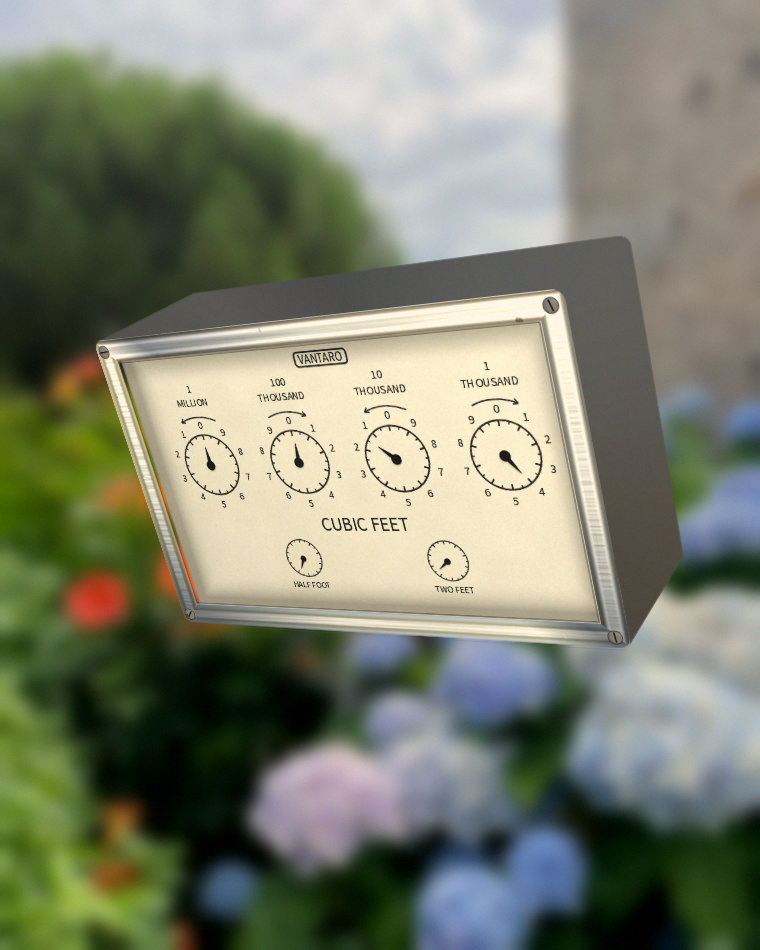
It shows 1400 (ft³)
